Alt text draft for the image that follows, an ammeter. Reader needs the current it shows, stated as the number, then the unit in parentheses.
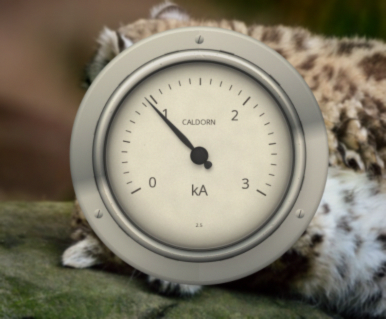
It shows 0.95 (kA)
